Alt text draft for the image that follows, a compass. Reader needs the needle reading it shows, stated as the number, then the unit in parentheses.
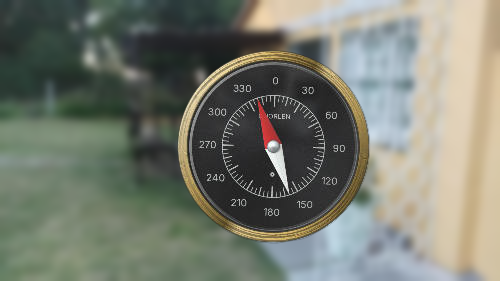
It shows 340 (°)
